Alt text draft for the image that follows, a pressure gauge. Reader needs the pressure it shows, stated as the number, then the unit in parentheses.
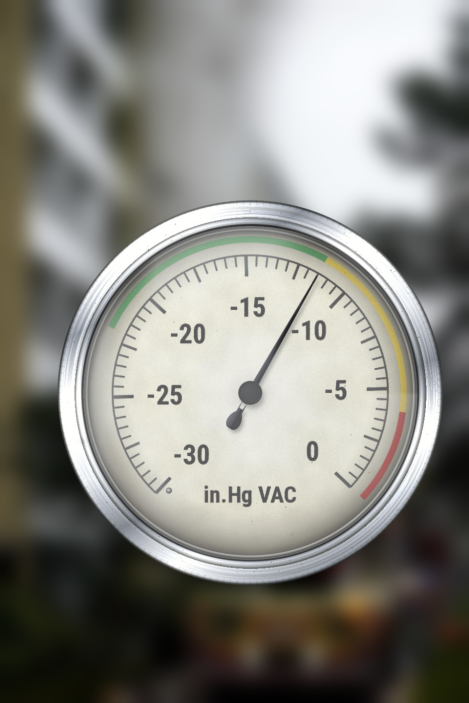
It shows -11.5 (inHg)
